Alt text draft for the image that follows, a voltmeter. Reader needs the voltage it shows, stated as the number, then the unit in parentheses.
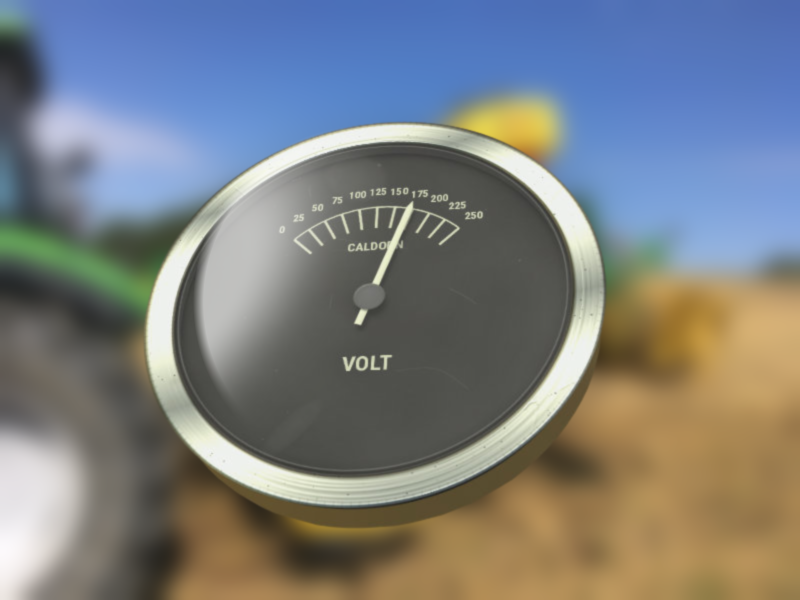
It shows 175 (V)
